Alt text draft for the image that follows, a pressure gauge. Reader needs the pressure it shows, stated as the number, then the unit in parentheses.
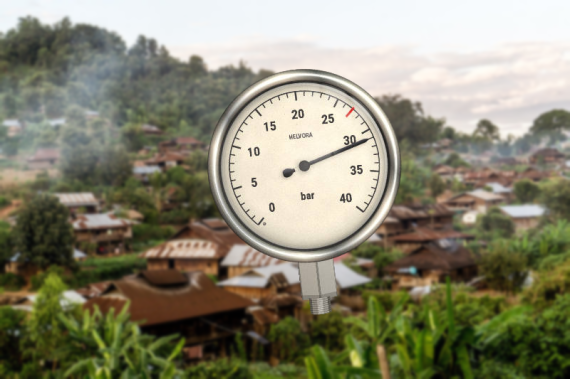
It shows 31 (bar)
